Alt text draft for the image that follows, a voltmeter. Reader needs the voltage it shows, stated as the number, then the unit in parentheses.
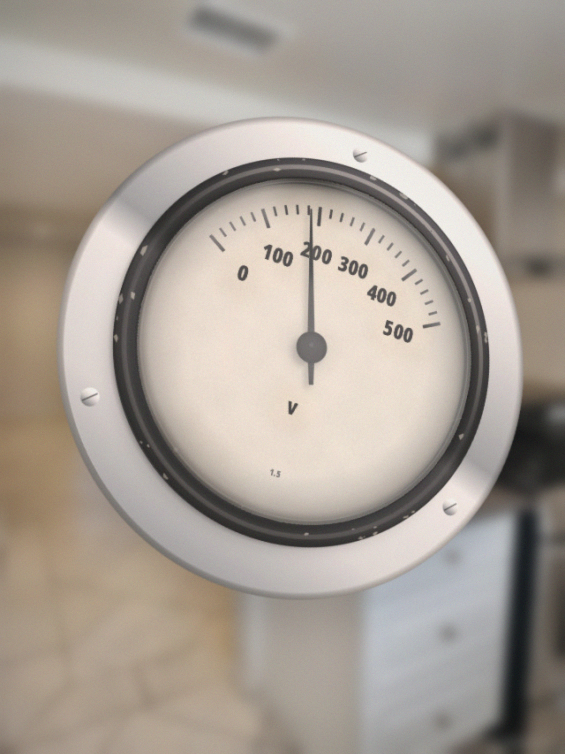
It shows 180 (V)
